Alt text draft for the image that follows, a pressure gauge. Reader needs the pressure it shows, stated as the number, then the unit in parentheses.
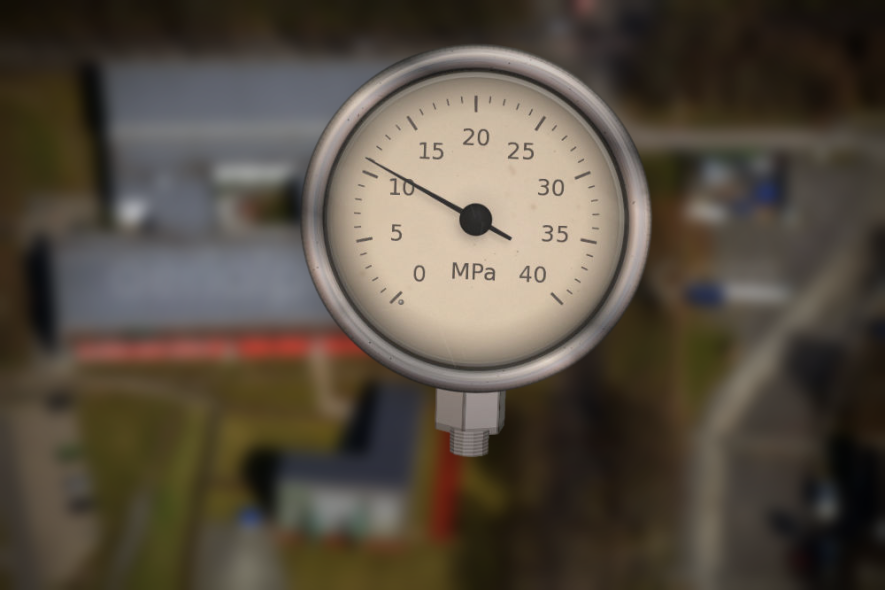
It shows 11 (MPa)
